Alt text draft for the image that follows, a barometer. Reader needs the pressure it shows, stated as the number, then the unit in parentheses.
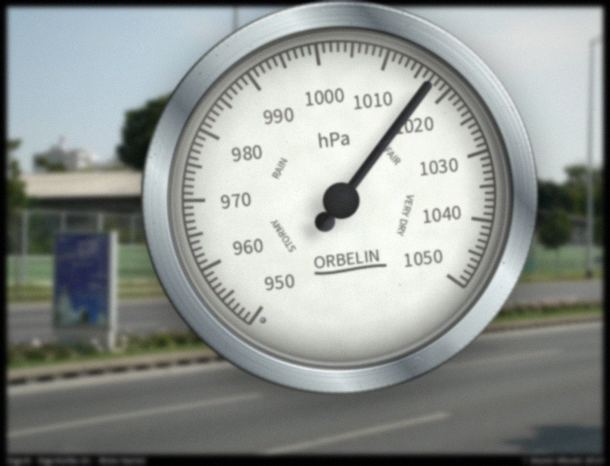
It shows 1017 (hPa)
